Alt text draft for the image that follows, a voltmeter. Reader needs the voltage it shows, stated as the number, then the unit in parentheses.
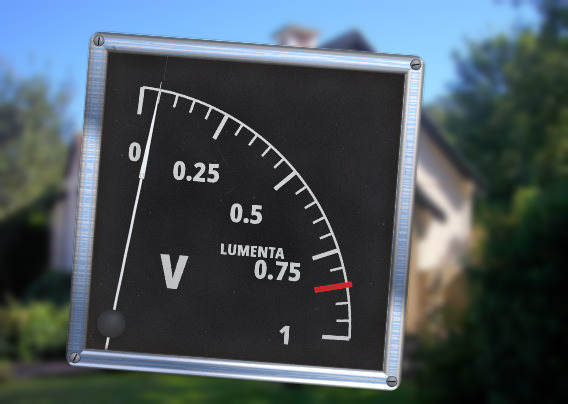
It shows 0.05 (V)
